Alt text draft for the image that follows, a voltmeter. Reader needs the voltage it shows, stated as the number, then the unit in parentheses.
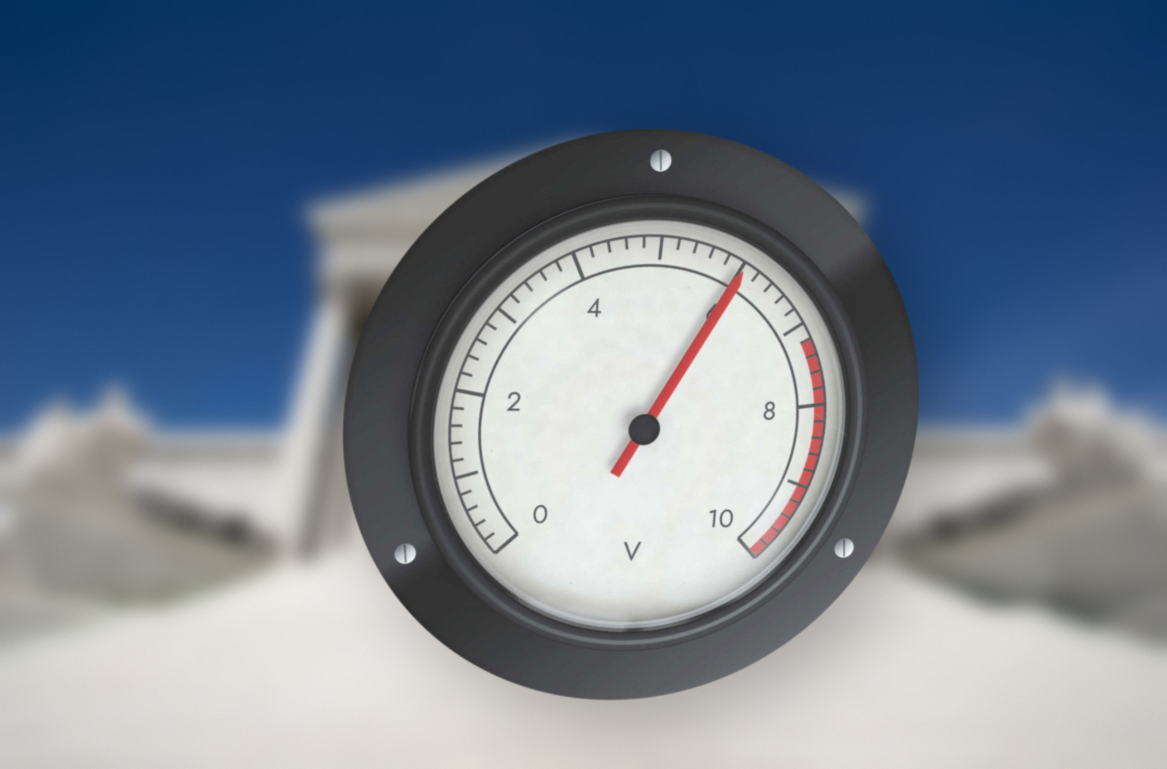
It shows 6 (V)
